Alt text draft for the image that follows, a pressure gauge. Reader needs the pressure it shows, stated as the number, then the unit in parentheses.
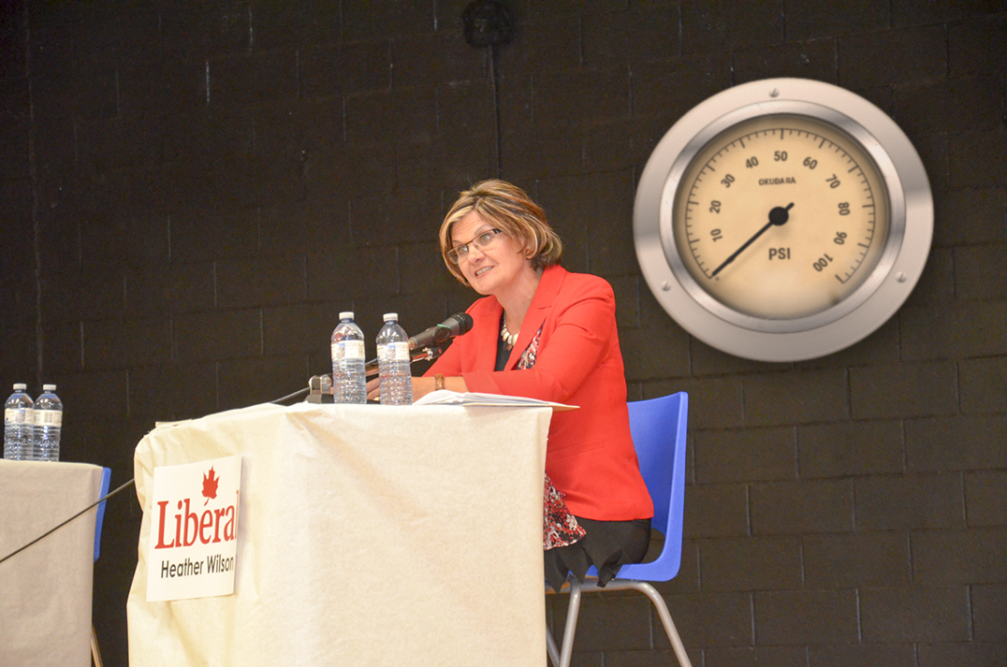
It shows 0 (psi)
